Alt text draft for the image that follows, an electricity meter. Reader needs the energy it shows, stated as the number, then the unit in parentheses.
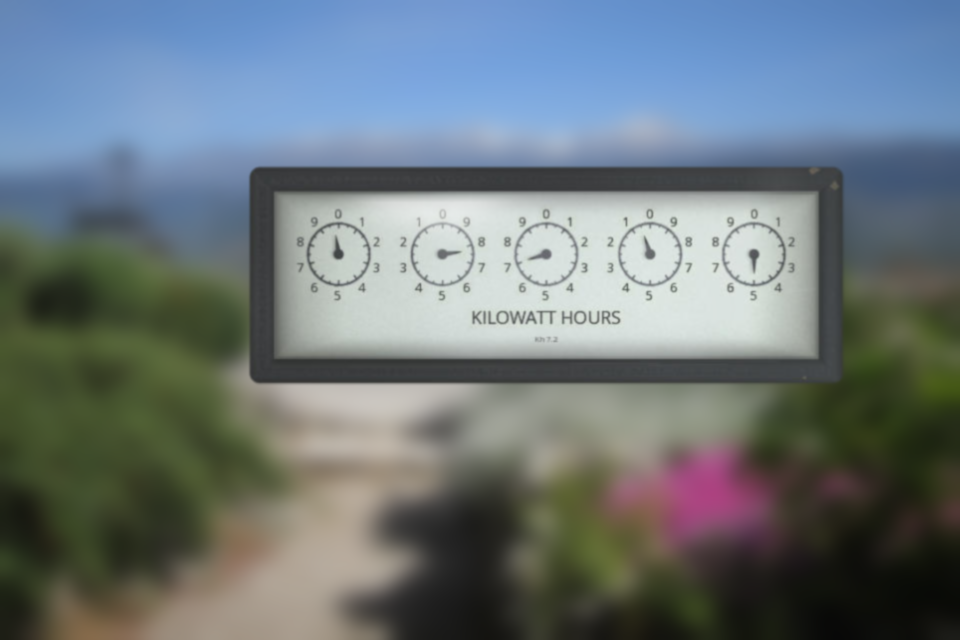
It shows 97705 (kWh)
